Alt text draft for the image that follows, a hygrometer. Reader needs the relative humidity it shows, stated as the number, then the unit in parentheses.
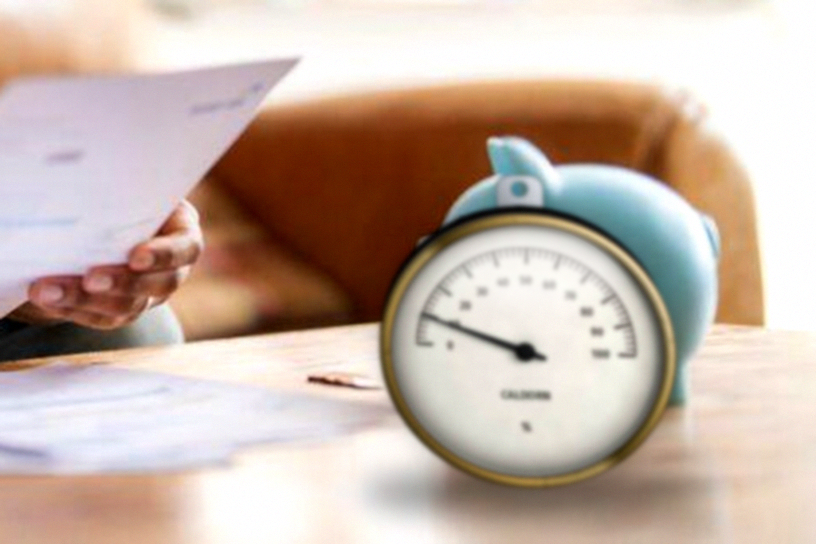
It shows 10 (%)
